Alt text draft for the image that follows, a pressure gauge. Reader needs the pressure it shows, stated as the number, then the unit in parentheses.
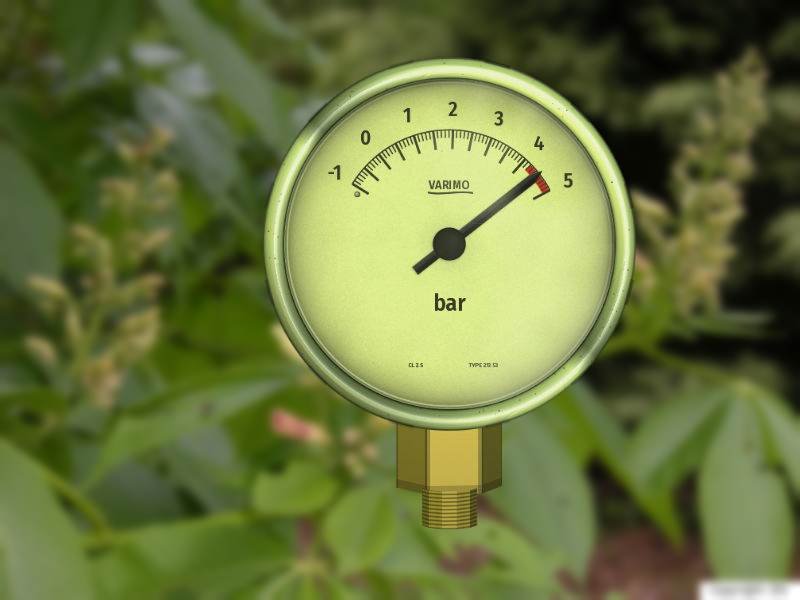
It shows 4.5 (bar)
